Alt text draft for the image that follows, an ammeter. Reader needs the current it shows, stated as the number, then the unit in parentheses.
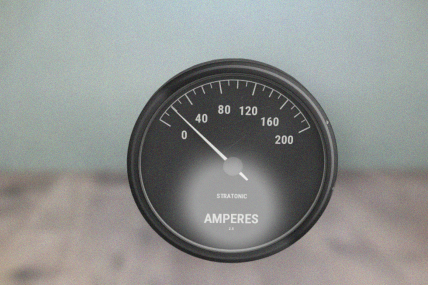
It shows 20 (A)
